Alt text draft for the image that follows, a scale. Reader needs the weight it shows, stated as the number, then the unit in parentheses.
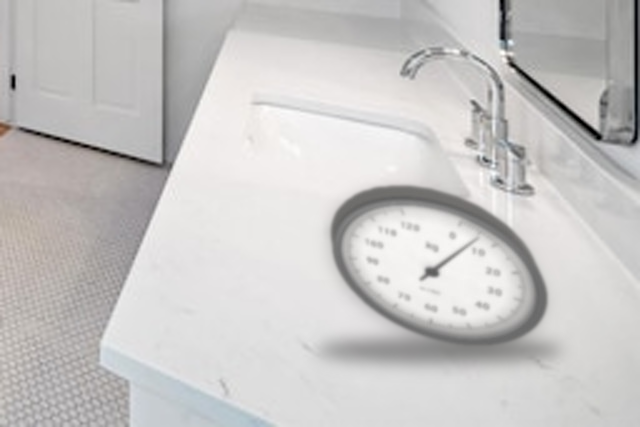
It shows 5 (kg)
